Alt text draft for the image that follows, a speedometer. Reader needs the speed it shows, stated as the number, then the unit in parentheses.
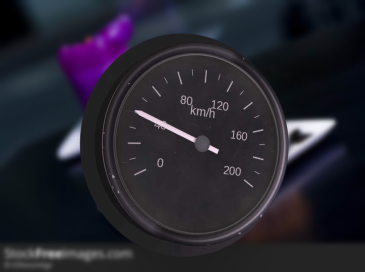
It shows 40 (km/h)
